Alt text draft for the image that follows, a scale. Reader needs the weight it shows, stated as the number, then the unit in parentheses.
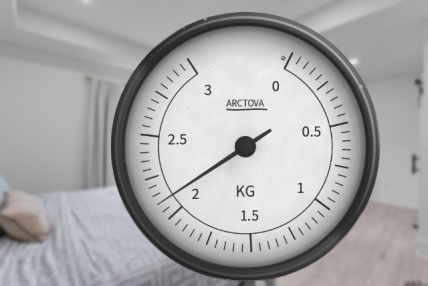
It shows 2.1 (kg)
